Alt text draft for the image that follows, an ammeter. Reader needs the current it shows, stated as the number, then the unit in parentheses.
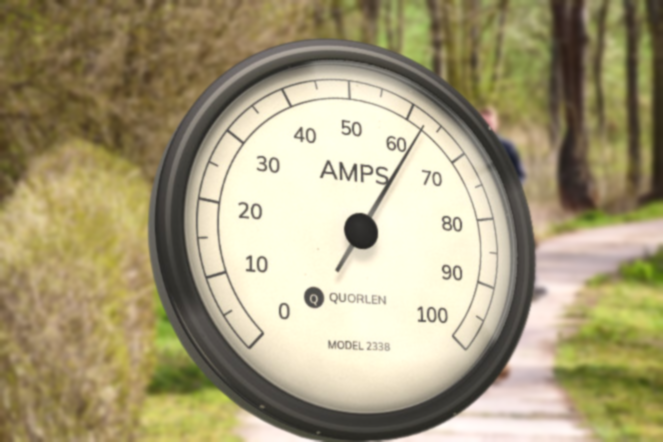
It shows 62.5 (A)
